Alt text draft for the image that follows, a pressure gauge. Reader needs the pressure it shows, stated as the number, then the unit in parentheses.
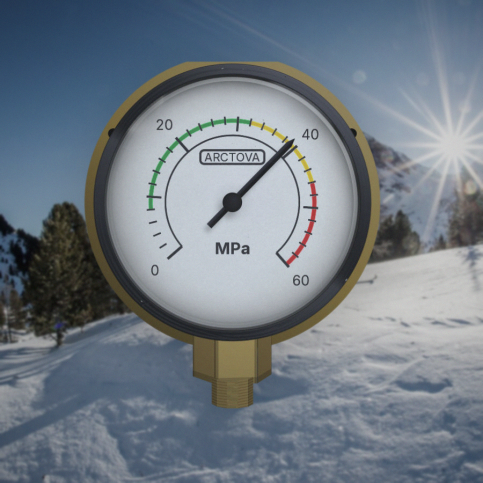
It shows 39 (MPa)
